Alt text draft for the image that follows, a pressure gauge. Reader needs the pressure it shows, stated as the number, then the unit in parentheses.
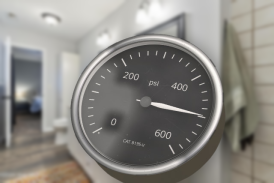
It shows 500 (psi)
